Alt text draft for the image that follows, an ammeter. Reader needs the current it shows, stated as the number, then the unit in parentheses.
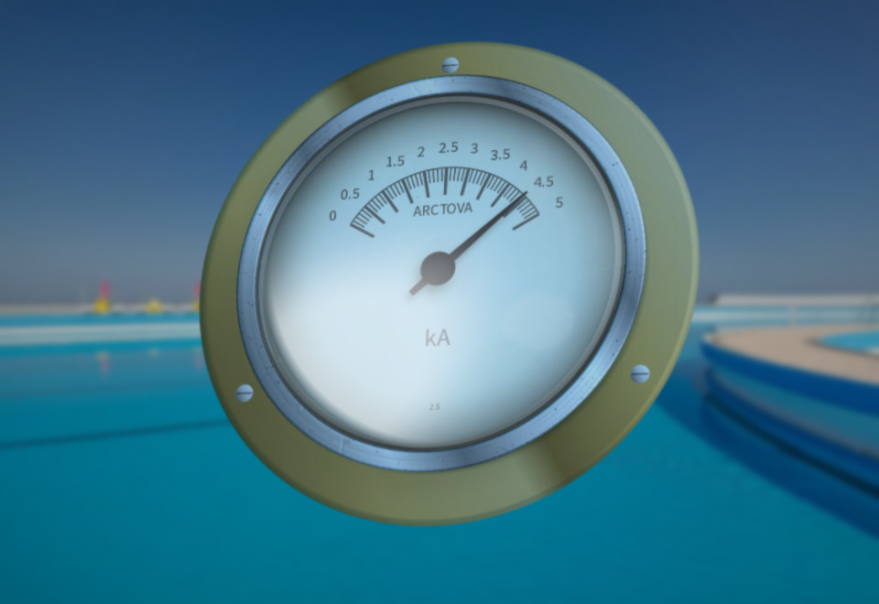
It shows 4.5 (kA)
